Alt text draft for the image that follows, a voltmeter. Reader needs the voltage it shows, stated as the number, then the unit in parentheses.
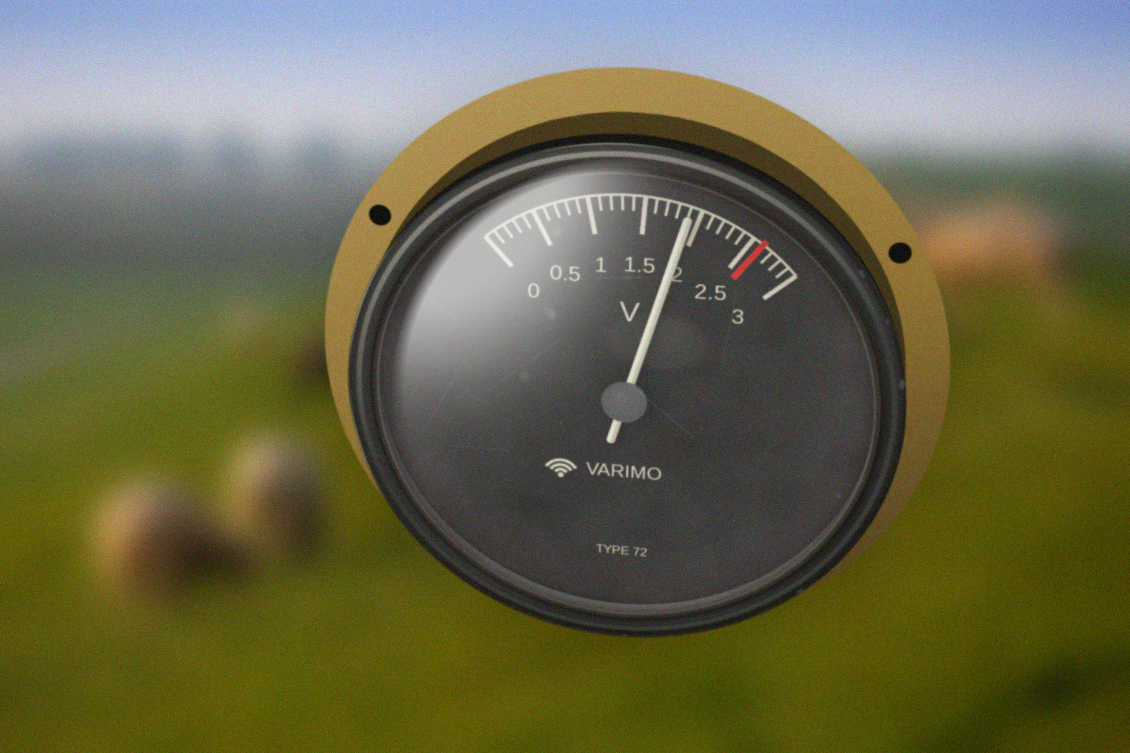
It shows 1.9 (V)
